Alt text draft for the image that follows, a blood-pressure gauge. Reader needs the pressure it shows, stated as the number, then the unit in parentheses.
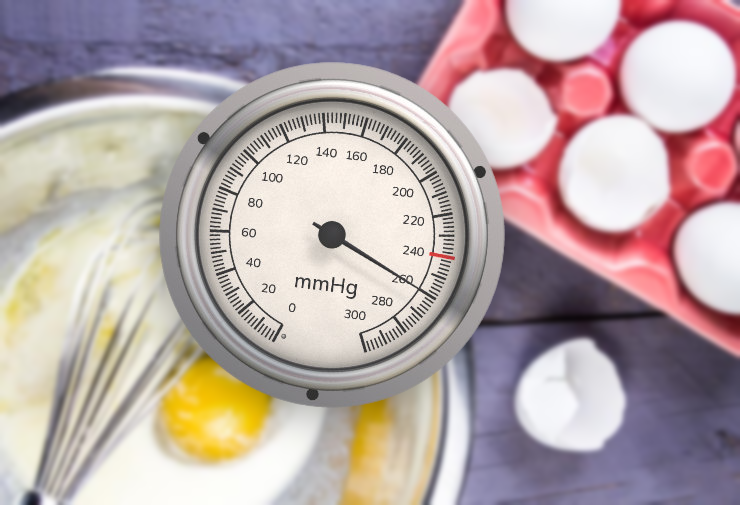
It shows 260 (mmHg)
